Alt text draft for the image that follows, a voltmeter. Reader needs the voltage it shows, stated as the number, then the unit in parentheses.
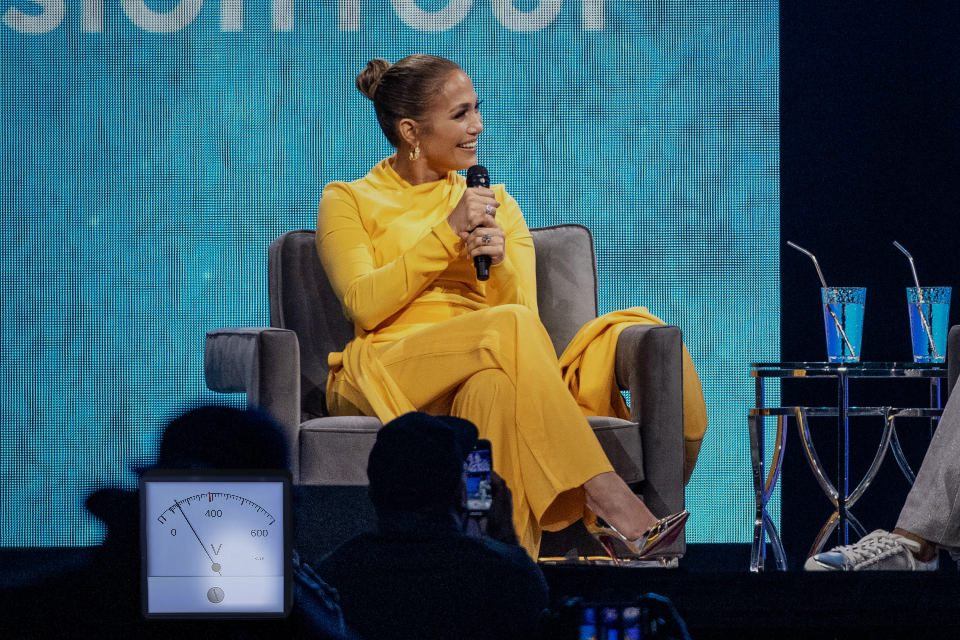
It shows 250 (V)
